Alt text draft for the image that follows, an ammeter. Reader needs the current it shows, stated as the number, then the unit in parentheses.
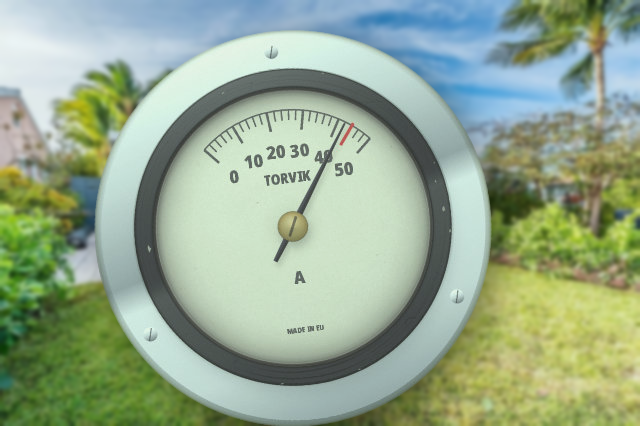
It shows 42 (A)
